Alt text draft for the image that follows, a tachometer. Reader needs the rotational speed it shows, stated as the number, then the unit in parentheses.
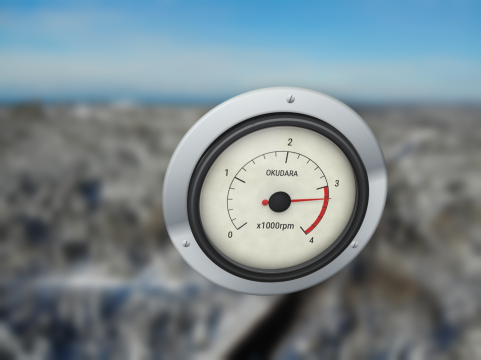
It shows 3200 (rpm)
